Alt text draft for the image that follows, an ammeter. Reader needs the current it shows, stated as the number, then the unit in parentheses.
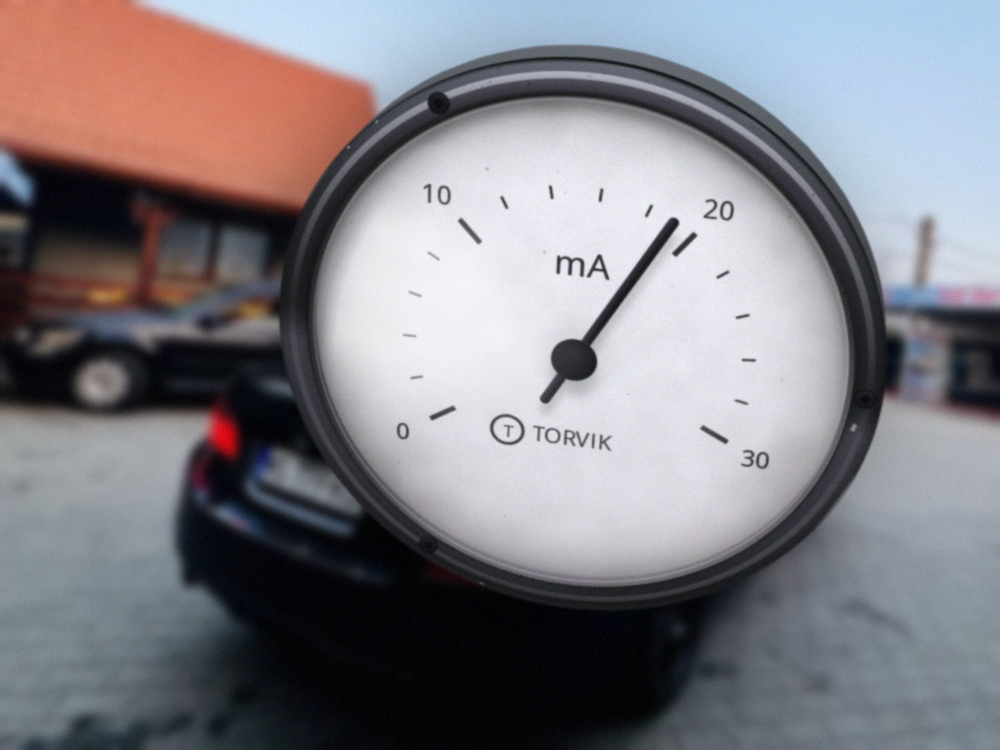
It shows 19 (mA)
